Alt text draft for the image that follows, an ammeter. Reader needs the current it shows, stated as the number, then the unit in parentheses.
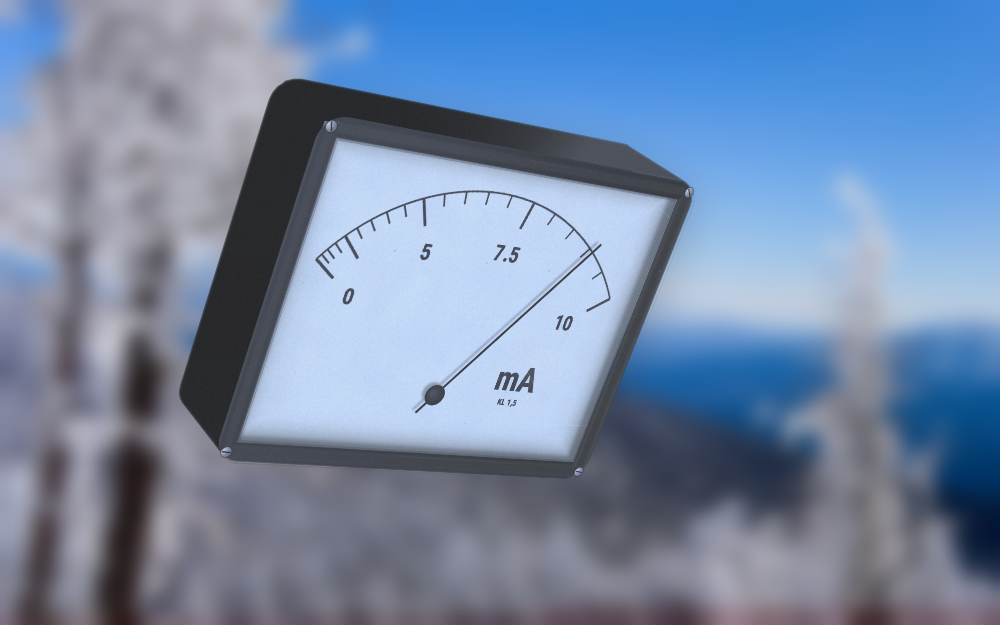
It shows 9 (mA)
